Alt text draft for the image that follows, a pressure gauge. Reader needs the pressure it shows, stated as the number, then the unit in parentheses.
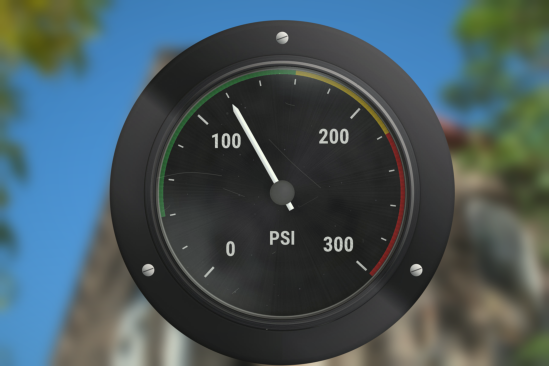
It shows 120 (psi)
